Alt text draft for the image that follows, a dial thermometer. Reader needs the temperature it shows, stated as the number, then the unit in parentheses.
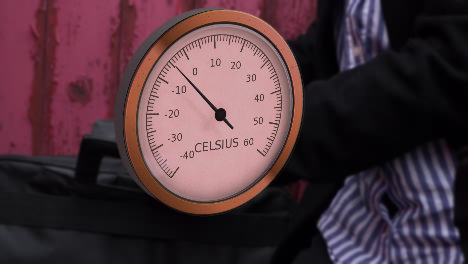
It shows -5 (°C)
